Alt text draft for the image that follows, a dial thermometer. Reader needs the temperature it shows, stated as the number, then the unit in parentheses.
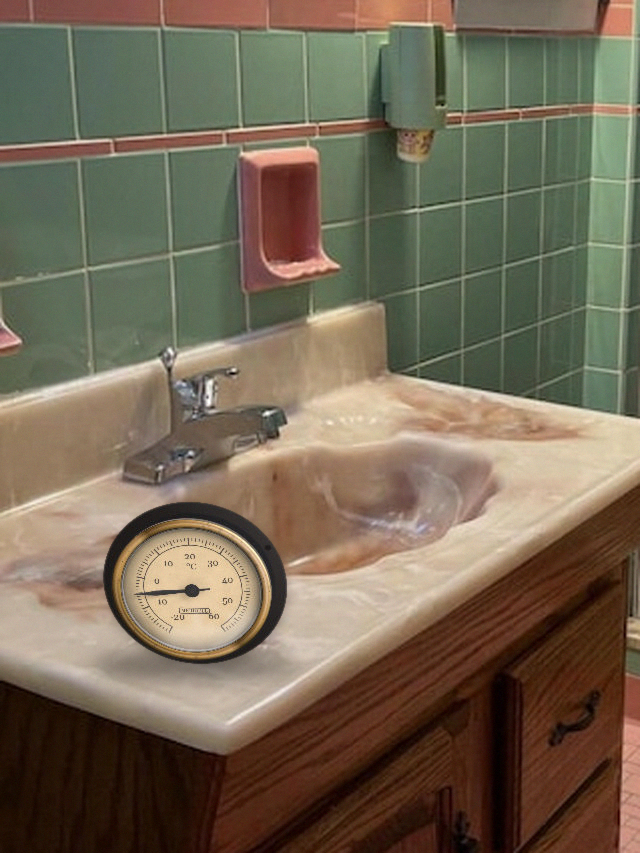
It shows -5 (°C)
